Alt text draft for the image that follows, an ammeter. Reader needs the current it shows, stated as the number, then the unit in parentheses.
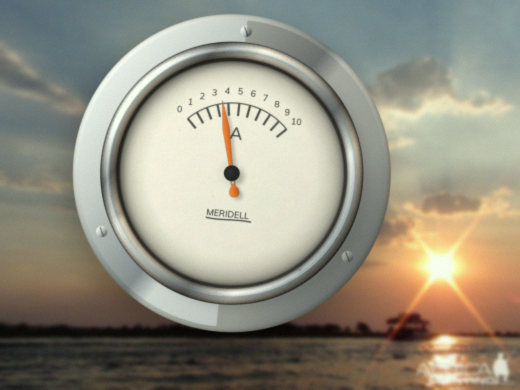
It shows 3.5 (A)
